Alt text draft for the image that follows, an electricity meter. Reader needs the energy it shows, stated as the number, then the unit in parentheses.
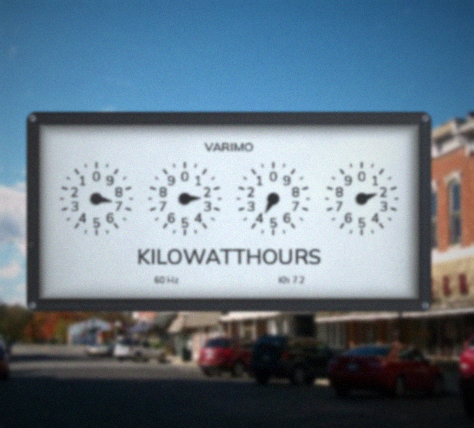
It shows 7242 (kWh)
